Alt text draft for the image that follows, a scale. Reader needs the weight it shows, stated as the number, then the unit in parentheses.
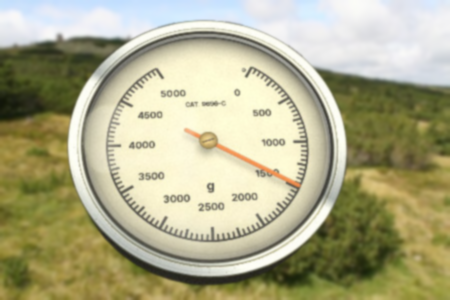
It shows 1500 (g)
